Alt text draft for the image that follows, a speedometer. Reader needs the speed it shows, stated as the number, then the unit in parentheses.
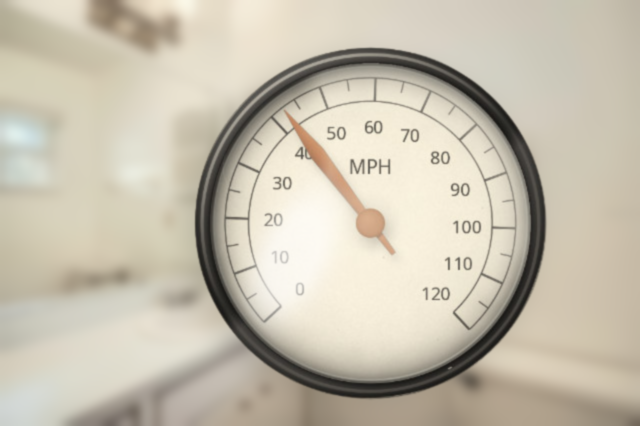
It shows 42.5 (mph)
